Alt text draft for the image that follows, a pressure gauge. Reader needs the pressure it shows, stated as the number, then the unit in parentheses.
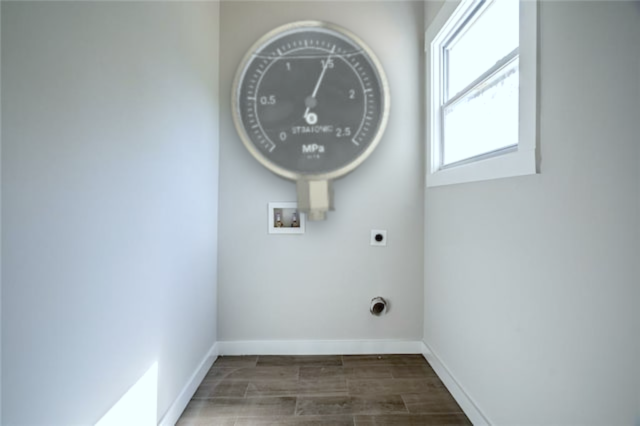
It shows 1.5 (MPa)
